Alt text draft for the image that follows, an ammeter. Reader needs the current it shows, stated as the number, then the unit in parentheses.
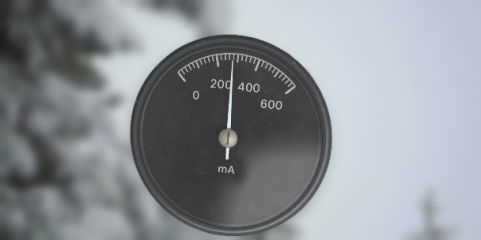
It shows 280 (mA)
